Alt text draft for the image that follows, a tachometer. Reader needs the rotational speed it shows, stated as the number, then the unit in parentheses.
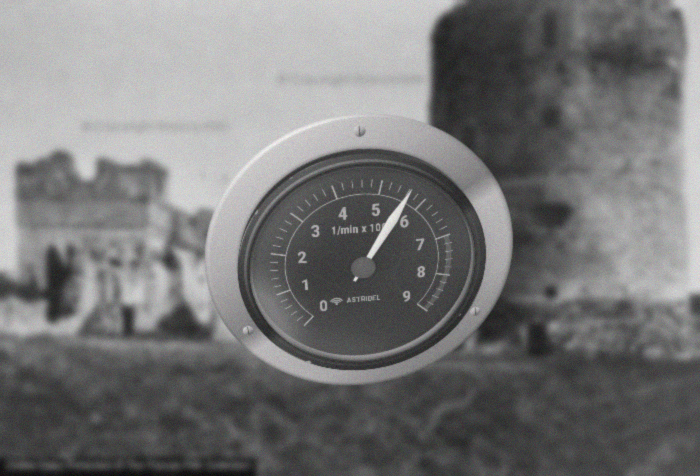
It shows 5600 (rpm)
